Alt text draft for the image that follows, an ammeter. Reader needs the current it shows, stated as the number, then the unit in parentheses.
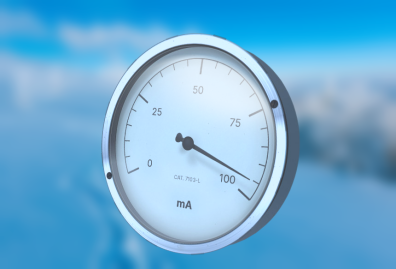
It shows 95 (mA)
